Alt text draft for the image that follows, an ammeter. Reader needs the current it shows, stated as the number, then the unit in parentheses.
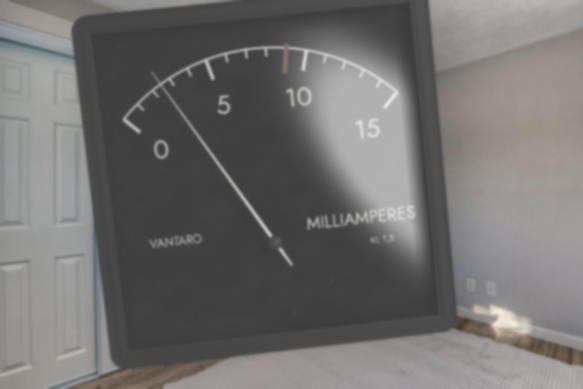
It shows 2.5 (mA)
